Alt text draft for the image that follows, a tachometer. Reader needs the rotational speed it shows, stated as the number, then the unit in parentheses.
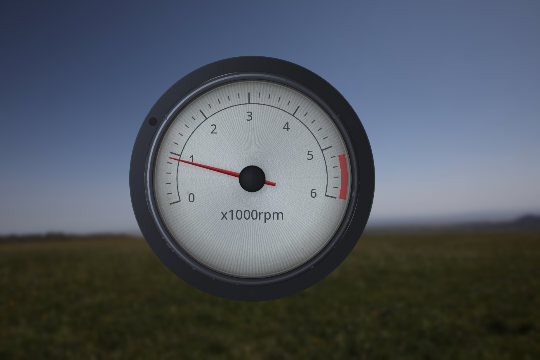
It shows 900 (rpm)
